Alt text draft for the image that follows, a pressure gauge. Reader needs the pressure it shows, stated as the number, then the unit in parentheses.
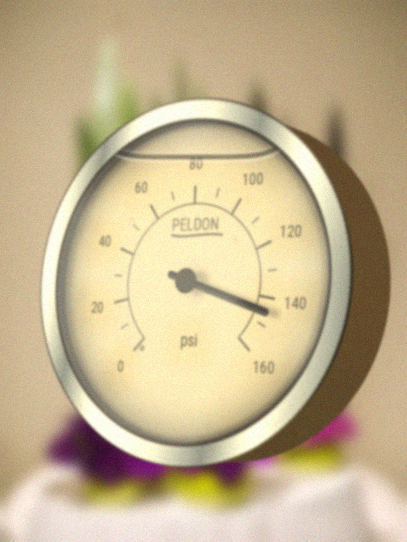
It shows 145 (psi)
